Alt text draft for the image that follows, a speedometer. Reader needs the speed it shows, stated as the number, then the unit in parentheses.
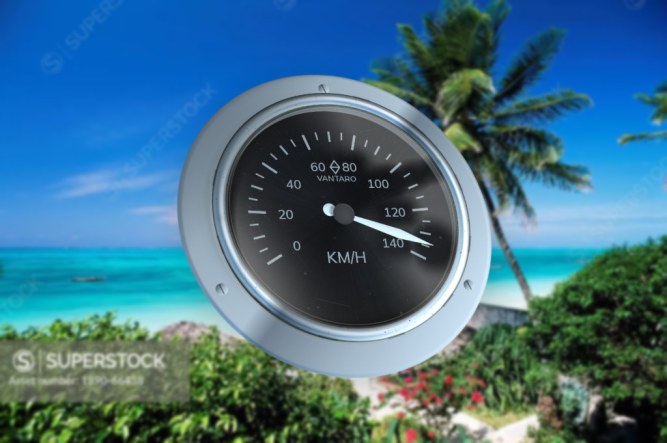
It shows 135 (km/h)
